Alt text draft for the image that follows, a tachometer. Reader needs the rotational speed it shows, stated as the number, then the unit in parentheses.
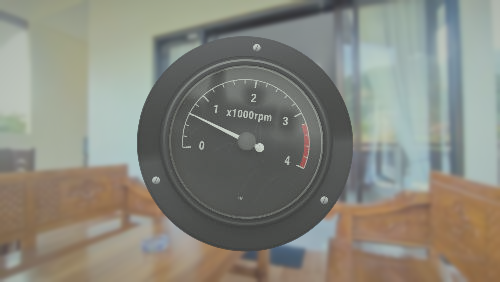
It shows 600 (rpm)
